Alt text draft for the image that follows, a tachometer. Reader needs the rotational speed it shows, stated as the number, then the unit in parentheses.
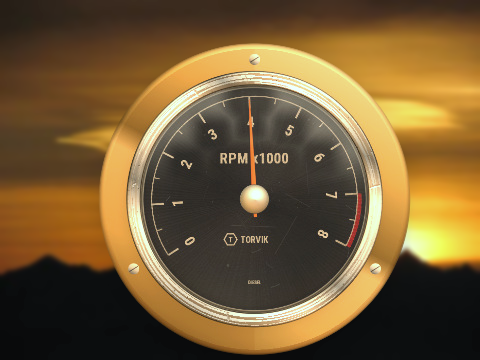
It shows 4000 (rpm)
